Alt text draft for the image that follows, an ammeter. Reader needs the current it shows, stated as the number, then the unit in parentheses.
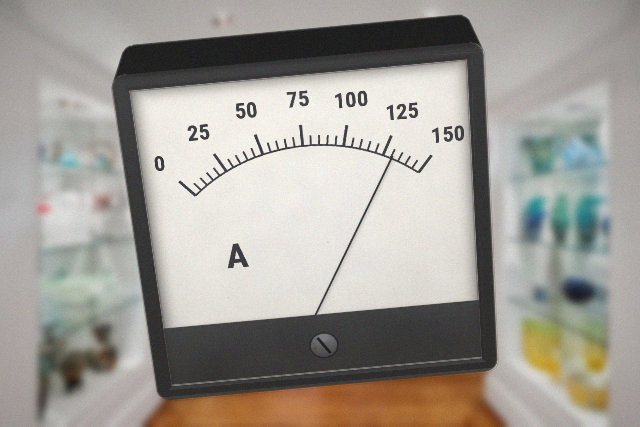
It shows 130 (A)
